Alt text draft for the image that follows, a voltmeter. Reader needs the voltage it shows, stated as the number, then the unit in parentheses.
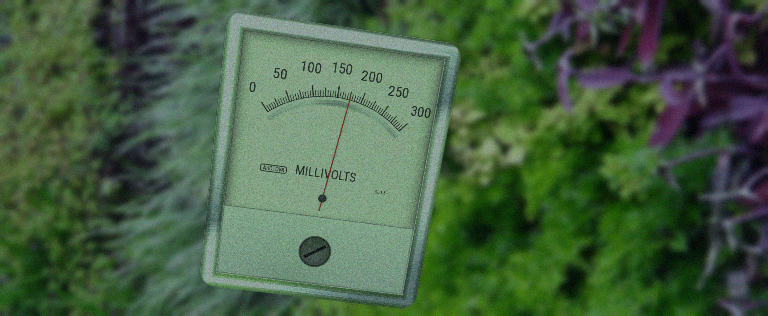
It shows 175 (mV)
